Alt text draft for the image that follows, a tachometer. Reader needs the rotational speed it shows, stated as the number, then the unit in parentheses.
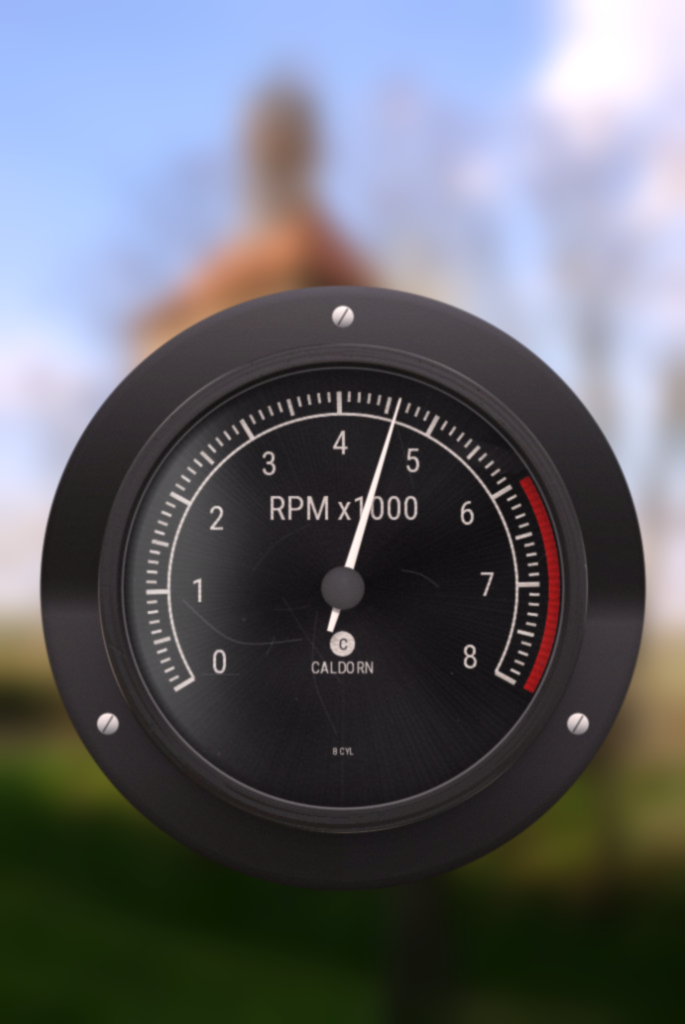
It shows 4600 (rpm)
